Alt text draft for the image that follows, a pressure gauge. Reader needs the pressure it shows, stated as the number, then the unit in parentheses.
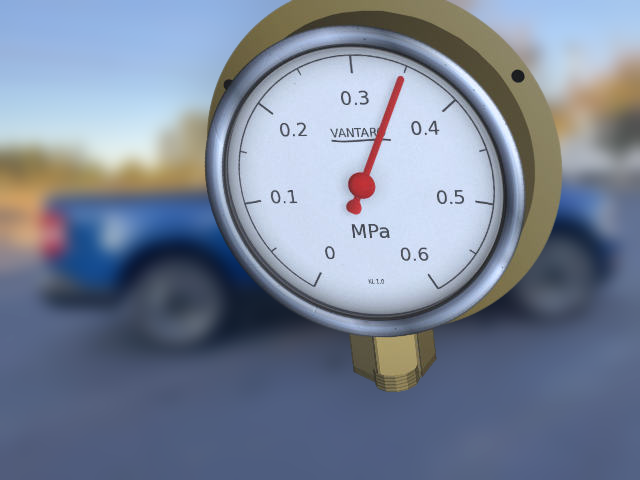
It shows 0.35 (MPa)
